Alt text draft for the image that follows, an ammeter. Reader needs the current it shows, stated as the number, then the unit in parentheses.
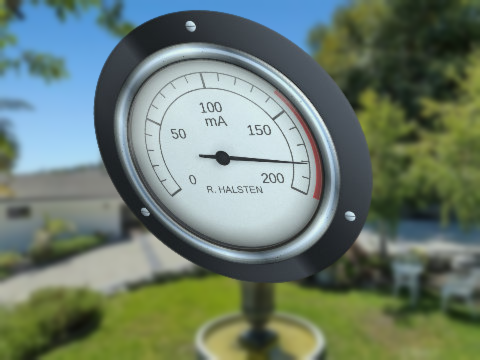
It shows 180 (mA)
